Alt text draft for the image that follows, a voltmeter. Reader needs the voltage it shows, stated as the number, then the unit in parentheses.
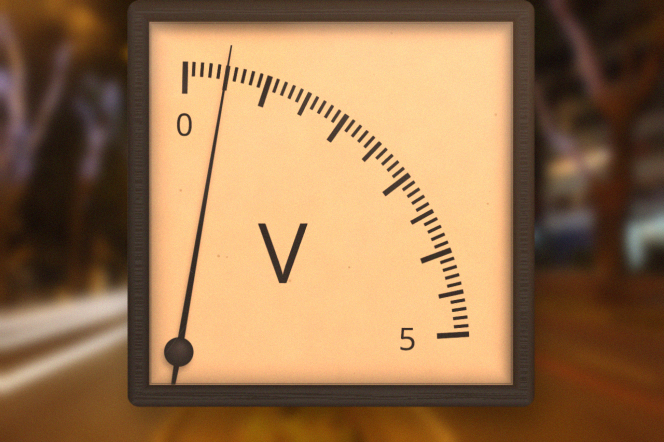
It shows 0.5 (V)
